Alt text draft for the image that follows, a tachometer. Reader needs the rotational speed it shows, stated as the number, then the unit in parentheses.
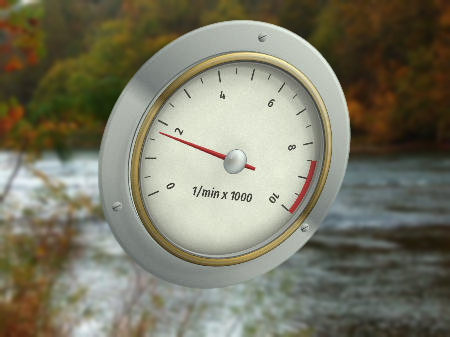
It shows 1750 (rpm)
